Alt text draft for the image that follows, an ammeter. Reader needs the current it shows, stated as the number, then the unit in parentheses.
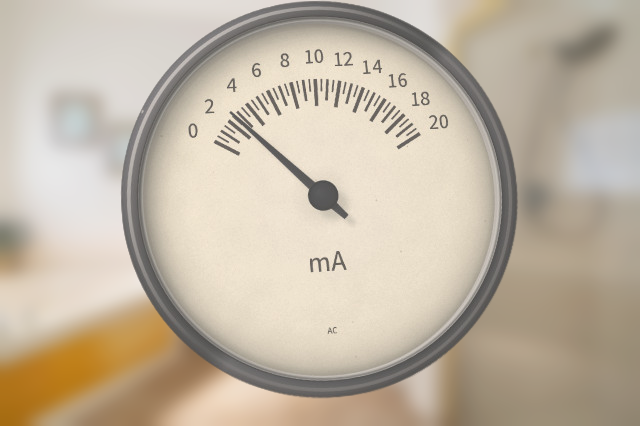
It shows 2.5 (mA)
